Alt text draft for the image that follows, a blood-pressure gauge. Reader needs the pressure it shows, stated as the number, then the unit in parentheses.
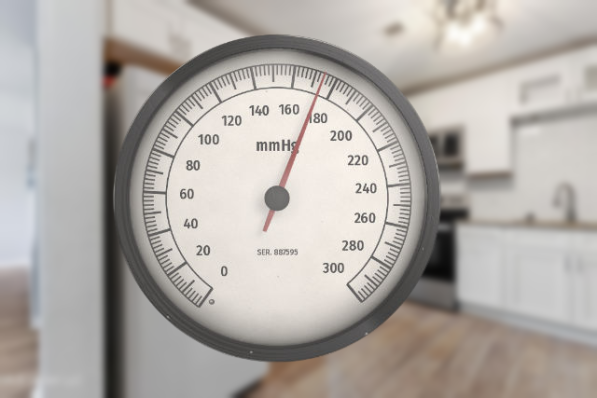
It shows 174 (mmHg)
